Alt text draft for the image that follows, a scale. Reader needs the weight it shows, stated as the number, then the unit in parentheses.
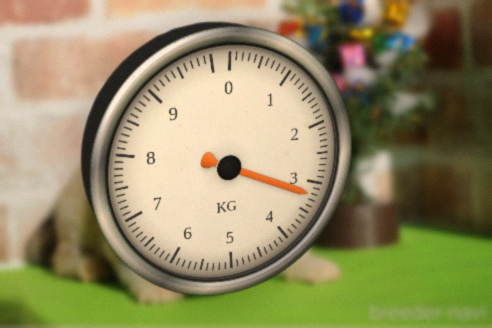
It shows 3.2 (kg)
